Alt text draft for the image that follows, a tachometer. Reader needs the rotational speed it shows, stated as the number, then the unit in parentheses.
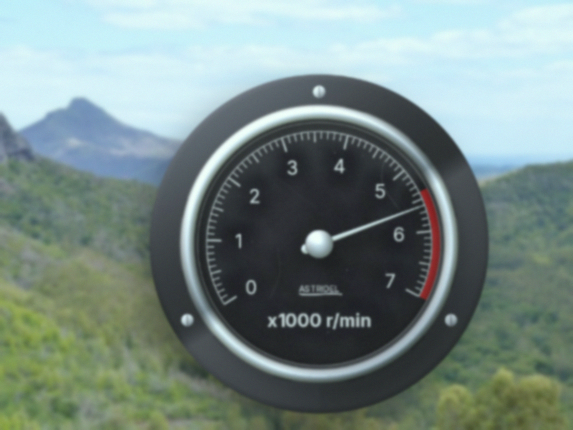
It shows 5600 (rpm)
